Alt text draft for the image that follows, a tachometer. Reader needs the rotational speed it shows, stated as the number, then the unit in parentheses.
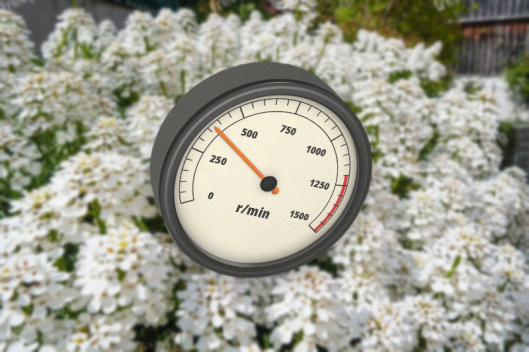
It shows 375 (rpm)
